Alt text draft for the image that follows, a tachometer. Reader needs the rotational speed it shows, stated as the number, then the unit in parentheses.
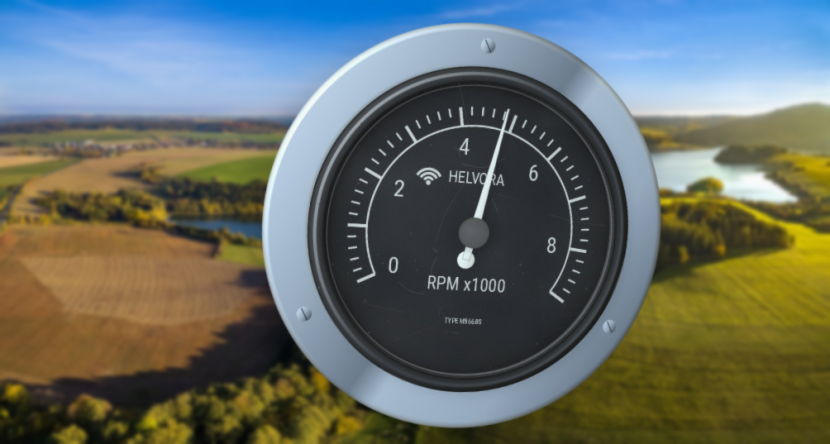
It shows 4800 (rpm)
